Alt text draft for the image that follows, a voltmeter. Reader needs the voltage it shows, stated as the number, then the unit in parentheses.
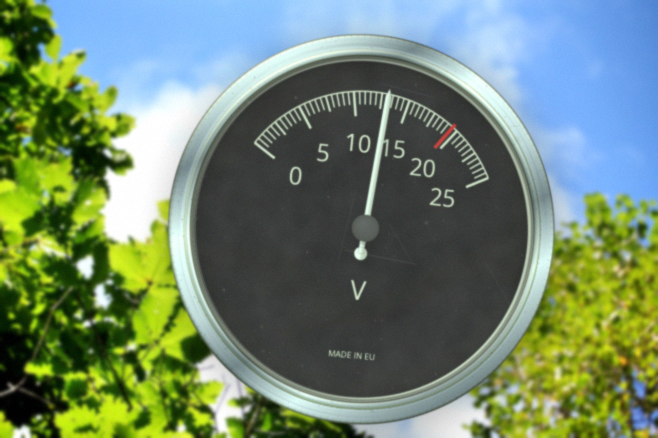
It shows 13 (V)
